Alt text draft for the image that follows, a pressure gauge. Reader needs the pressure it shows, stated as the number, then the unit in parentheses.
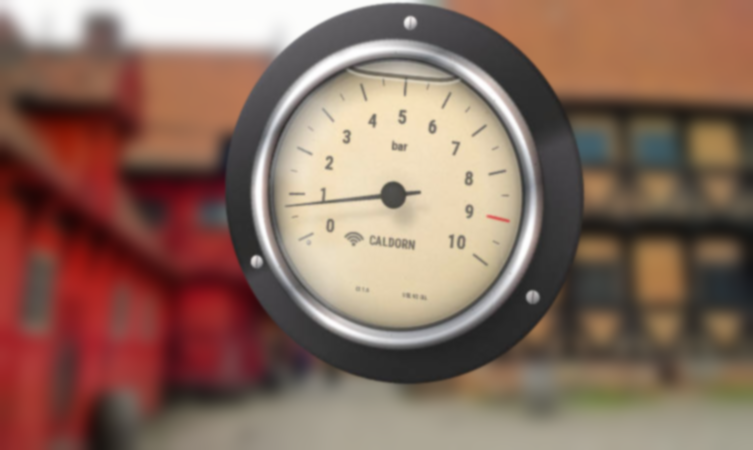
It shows 0.75 (bar)
